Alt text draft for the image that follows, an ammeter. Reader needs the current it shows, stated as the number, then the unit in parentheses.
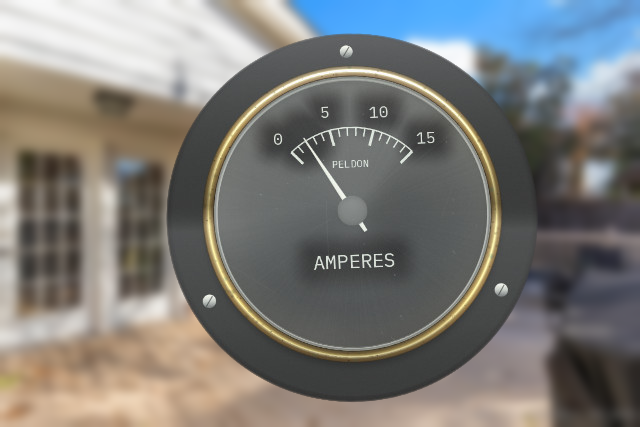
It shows 2 (A)
